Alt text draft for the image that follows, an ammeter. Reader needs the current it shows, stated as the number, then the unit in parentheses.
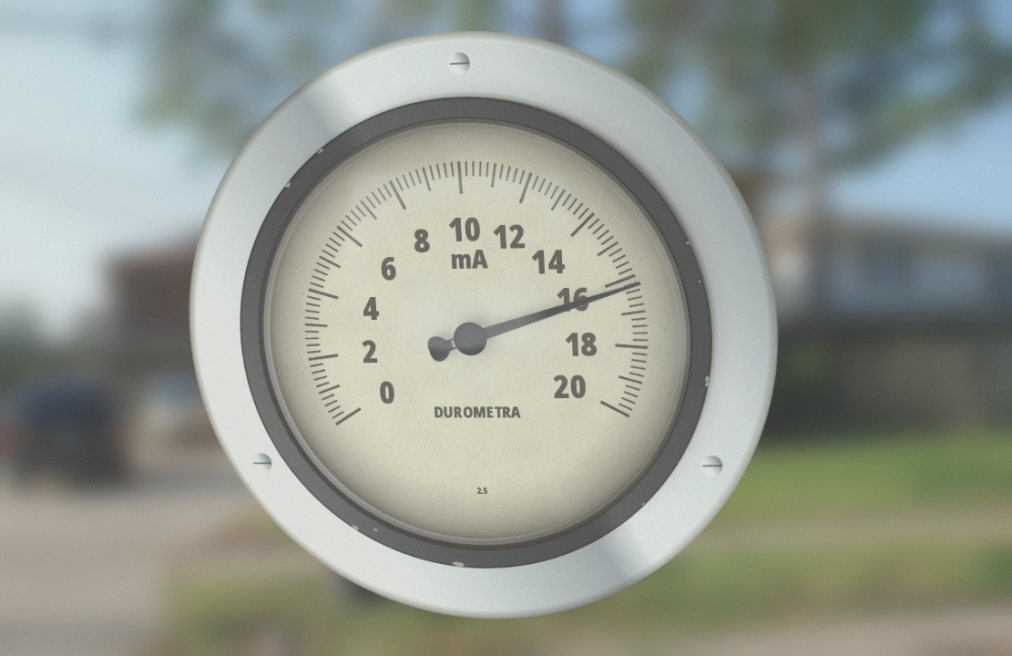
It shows 16.2 (mA)
